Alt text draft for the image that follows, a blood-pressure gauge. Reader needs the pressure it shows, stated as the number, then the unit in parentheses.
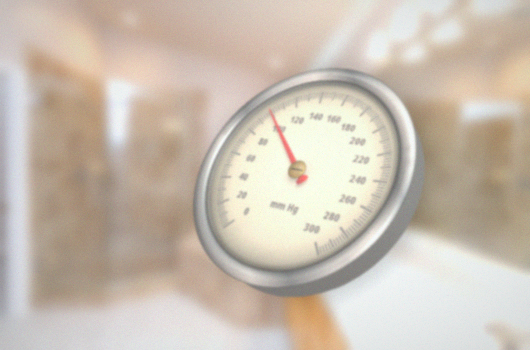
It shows 100 (mmHg)
